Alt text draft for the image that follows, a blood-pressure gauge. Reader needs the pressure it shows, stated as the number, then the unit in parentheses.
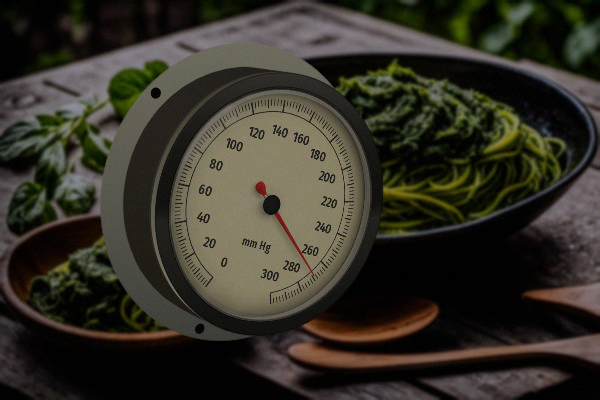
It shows 270 (mmHg)
